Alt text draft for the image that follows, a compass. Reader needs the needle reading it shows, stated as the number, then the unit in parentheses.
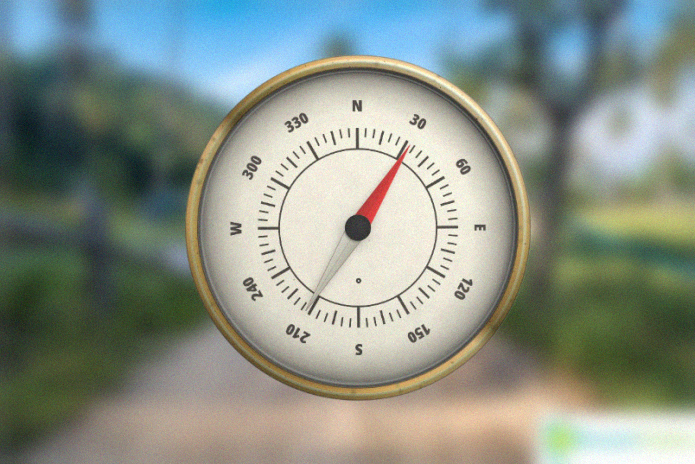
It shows 32.5 (°)
